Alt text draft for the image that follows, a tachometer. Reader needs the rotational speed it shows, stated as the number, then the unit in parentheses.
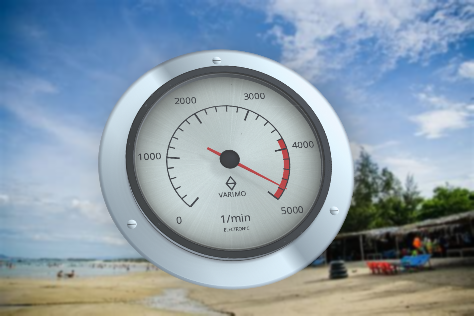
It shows 4800 (rpm)
